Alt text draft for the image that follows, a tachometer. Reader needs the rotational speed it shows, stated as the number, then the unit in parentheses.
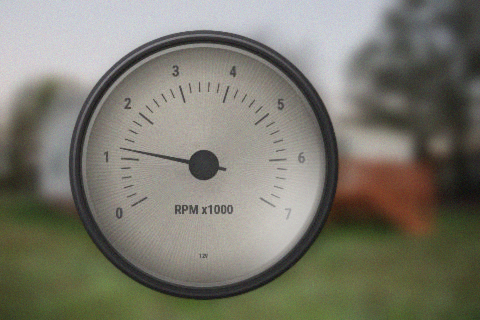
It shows 1200 (rpm)
